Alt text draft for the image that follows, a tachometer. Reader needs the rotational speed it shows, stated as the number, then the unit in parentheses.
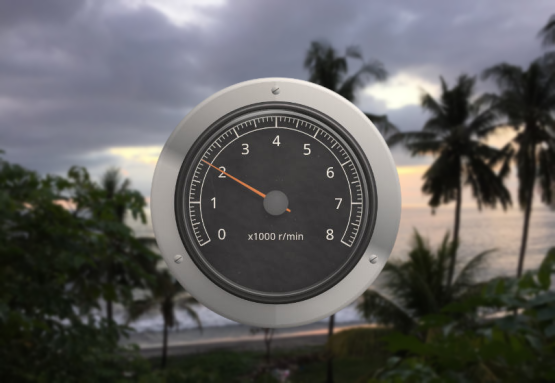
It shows 2000 (rpm)
